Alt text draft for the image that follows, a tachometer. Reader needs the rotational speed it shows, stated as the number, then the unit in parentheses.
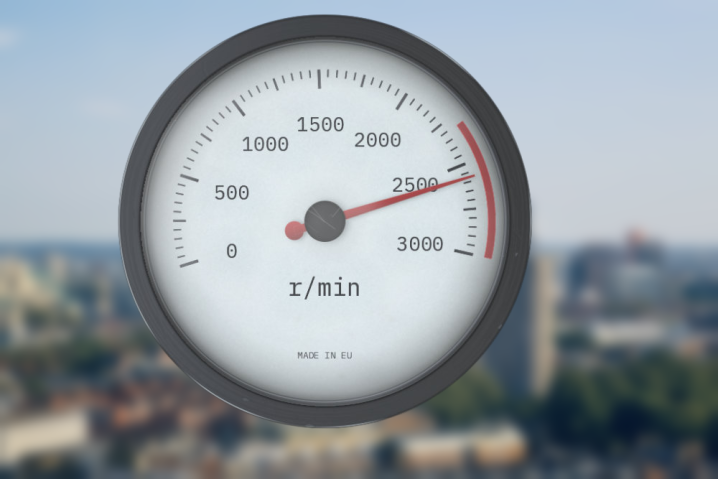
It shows 2575 (rpm)
